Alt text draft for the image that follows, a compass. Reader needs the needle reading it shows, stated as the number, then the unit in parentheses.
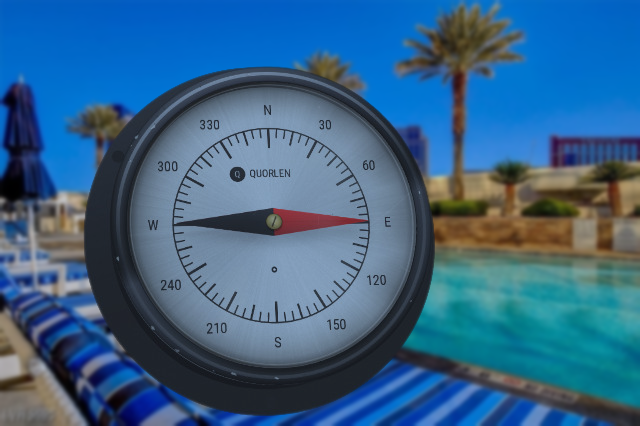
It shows 90 (°)
